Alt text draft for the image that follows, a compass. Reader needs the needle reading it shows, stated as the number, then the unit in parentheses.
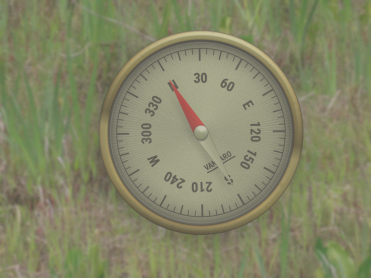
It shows 0 (°)
